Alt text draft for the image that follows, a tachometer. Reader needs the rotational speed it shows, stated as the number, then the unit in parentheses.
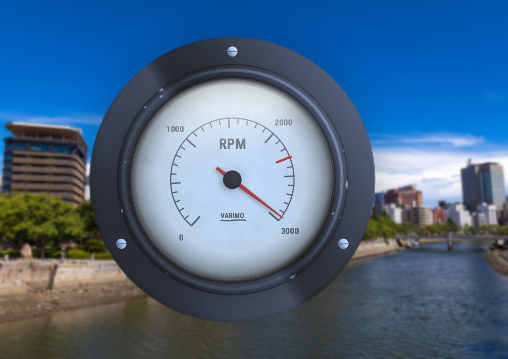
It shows 2950 (rpm)
